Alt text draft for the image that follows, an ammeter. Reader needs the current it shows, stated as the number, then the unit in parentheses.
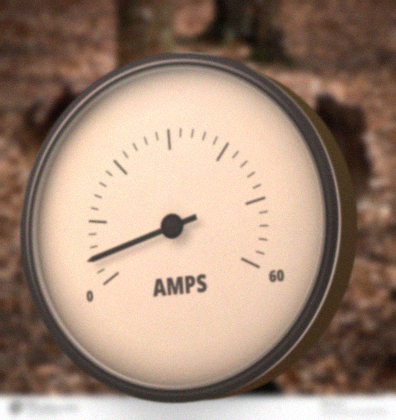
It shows 4 (A)
